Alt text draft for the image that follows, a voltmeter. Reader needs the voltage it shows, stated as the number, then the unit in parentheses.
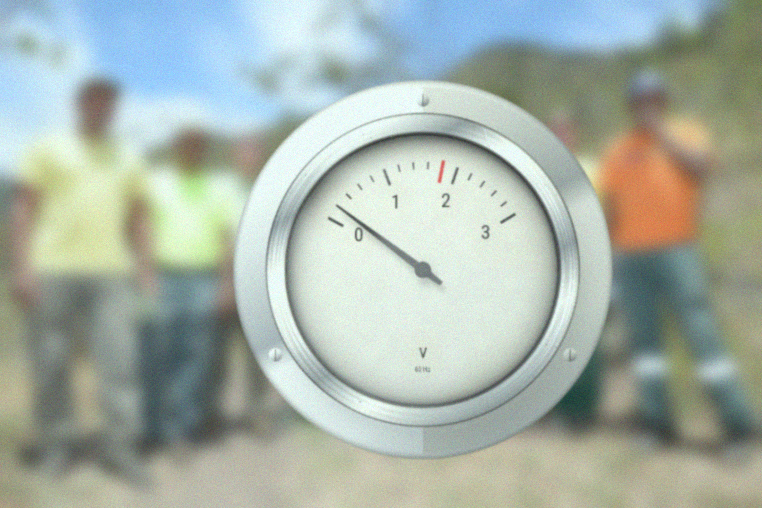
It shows 0.2 (V)
